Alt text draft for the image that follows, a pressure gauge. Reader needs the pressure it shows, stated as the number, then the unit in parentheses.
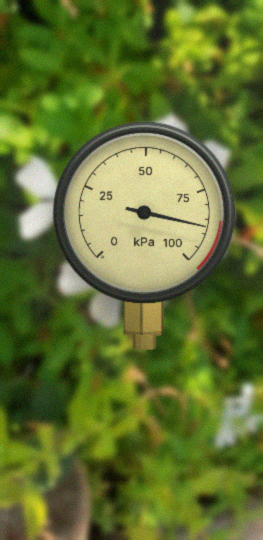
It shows 87.5 (kPa)
